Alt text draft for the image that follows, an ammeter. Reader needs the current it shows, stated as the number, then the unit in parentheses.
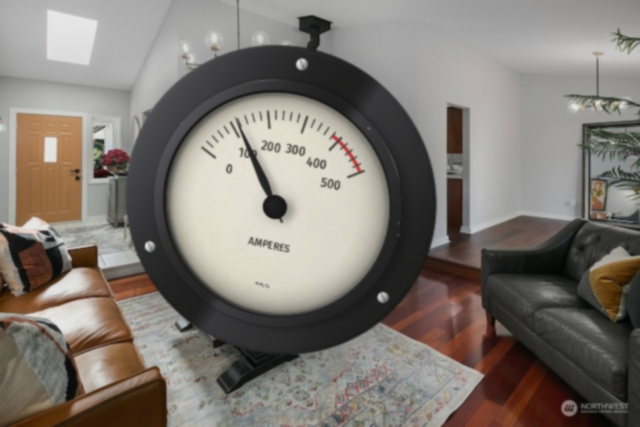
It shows 120 (A)
